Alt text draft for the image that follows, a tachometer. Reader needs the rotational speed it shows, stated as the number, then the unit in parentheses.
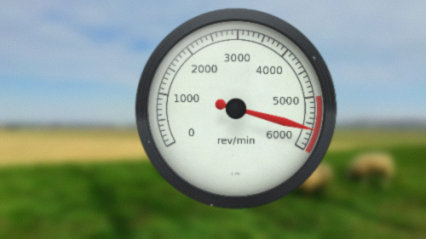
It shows 5600 (rpm)
